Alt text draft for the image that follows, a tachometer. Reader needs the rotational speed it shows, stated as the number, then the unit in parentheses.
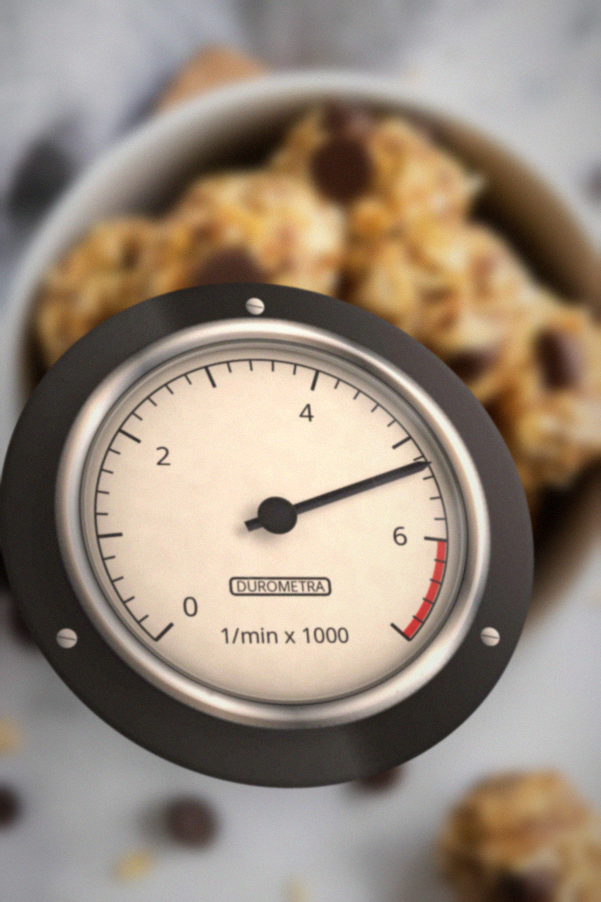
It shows 5300 (rpm)
